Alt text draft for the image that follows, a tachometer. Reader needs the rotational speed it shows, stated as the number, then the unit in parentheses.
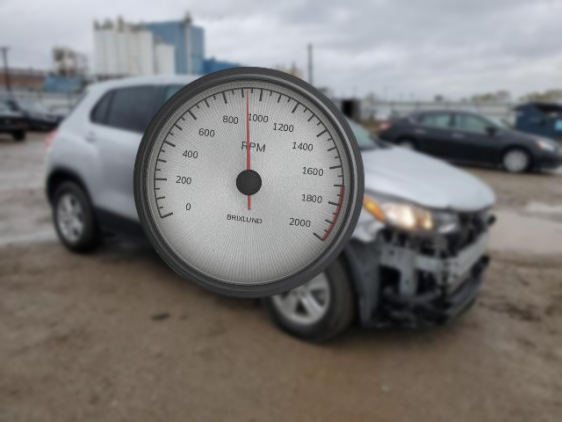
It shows 925 (rpm)
